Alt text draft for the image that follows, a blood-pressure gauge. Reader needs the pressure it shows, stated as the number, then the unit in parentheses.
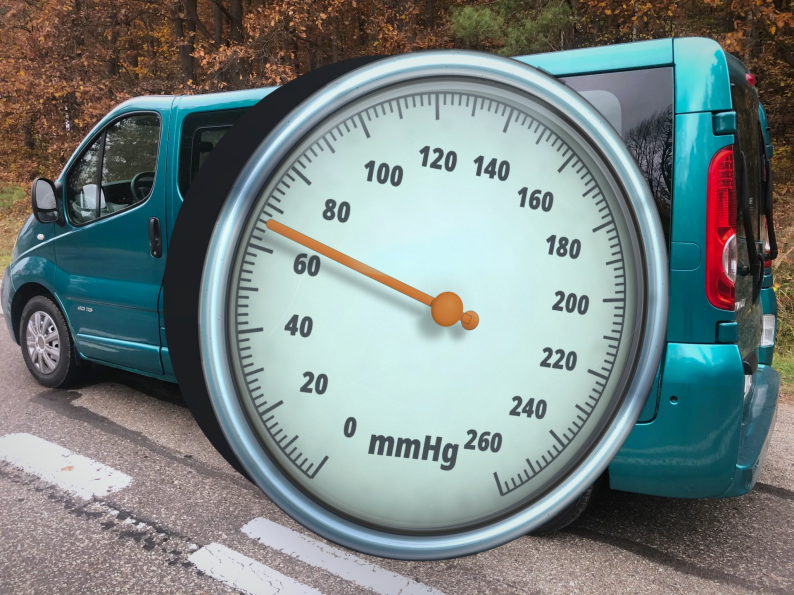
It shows 66 (mmHg)
